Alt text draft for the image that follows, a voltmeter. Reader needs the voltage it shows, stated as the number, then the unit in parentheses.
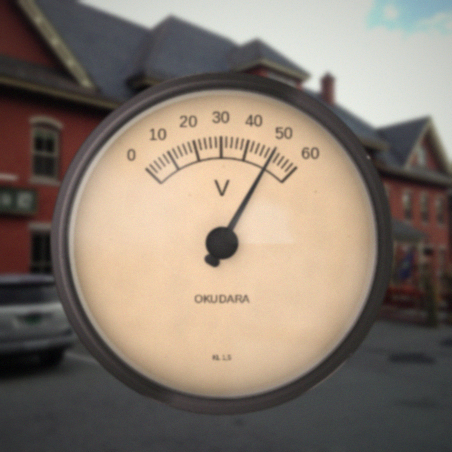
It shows 50 (V)
